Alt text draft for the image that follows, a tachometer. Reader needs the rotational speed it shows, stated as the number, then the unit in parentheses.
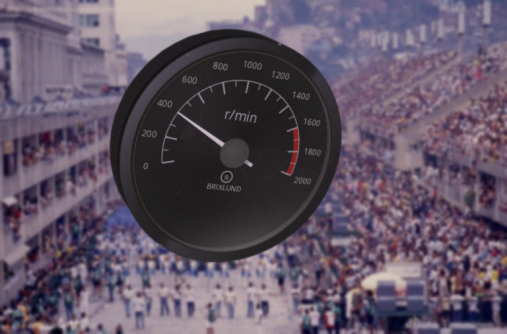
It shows 400 (rpm)
